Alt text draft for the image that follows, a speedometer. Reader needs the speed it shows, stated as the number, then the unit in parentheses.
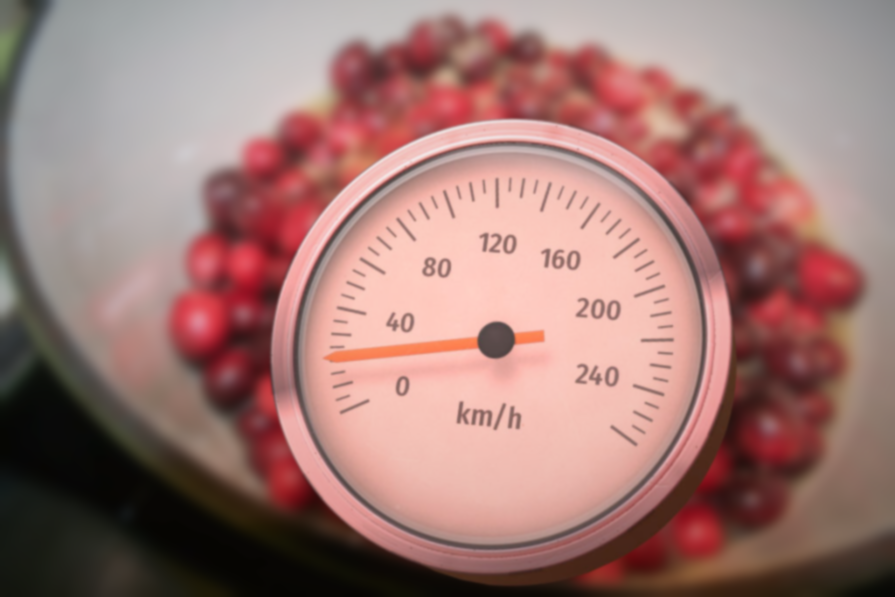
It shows 20 (km/h)
